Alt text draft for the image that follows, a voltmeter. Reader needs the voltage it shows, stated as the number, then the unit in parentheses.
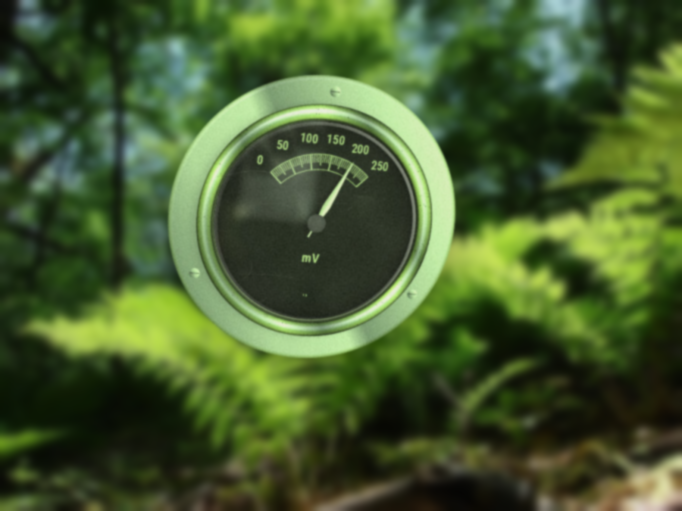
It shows 200 (mV)
